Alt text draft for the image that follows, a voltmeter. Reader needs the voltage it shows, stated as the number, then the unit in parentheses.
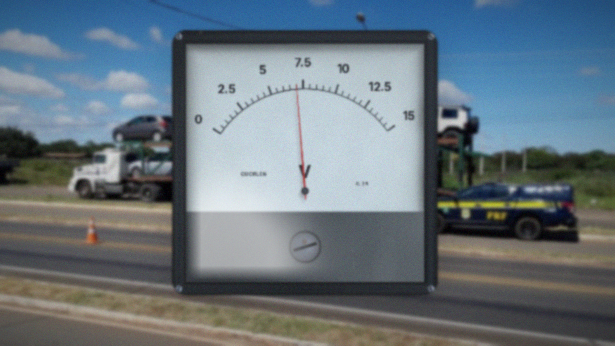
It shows 7 (V)
